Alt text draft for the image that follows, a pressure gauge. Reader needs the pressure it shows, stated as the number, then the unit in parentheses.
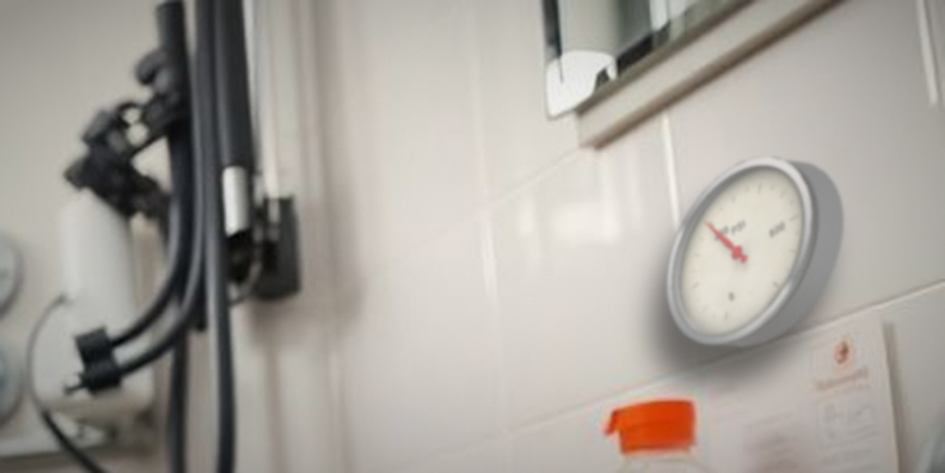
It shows 400 (psi)
